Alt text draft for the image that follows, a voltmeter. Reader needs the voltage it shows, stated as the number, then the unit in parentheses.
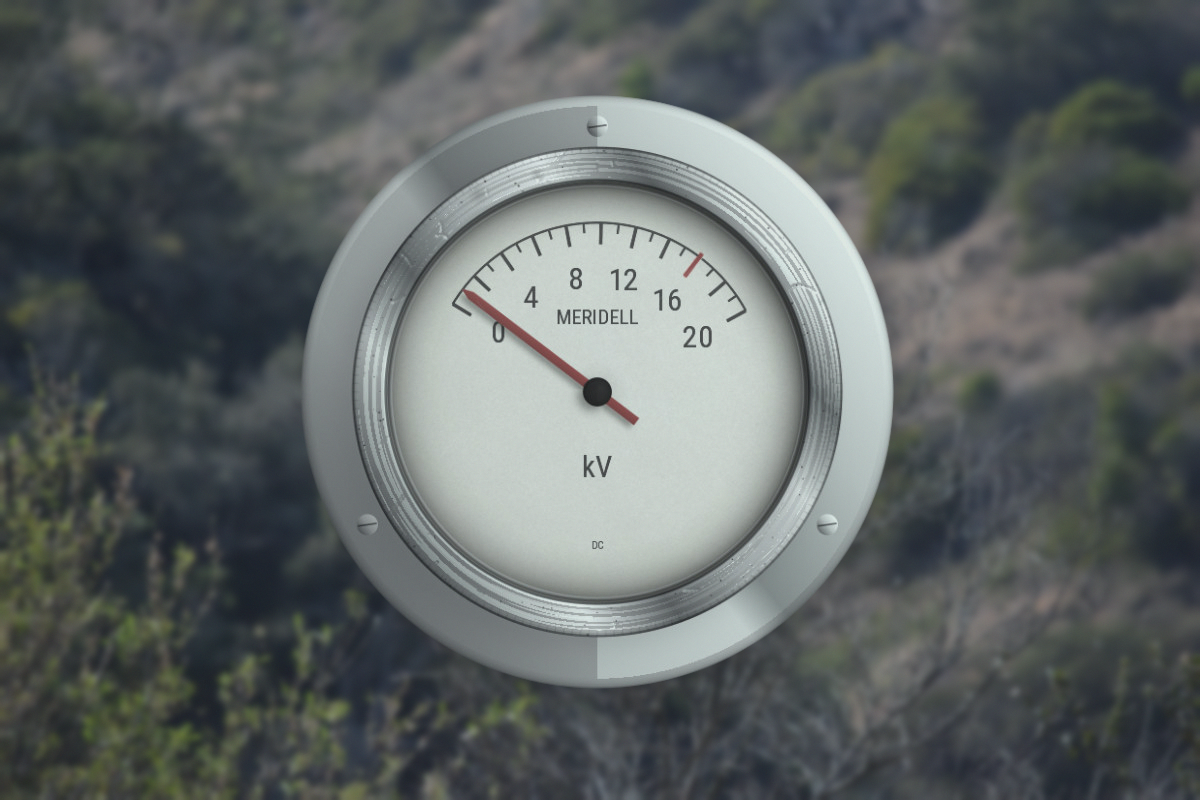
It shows 1 (kV)
